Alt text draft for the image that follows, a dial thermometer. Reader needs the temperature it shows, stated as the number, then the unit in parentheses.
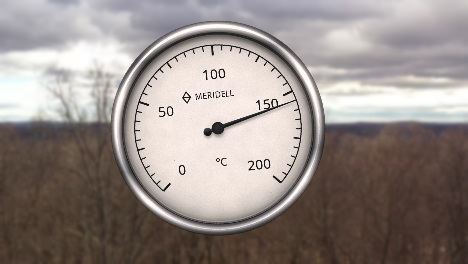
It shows 155 (°C)
